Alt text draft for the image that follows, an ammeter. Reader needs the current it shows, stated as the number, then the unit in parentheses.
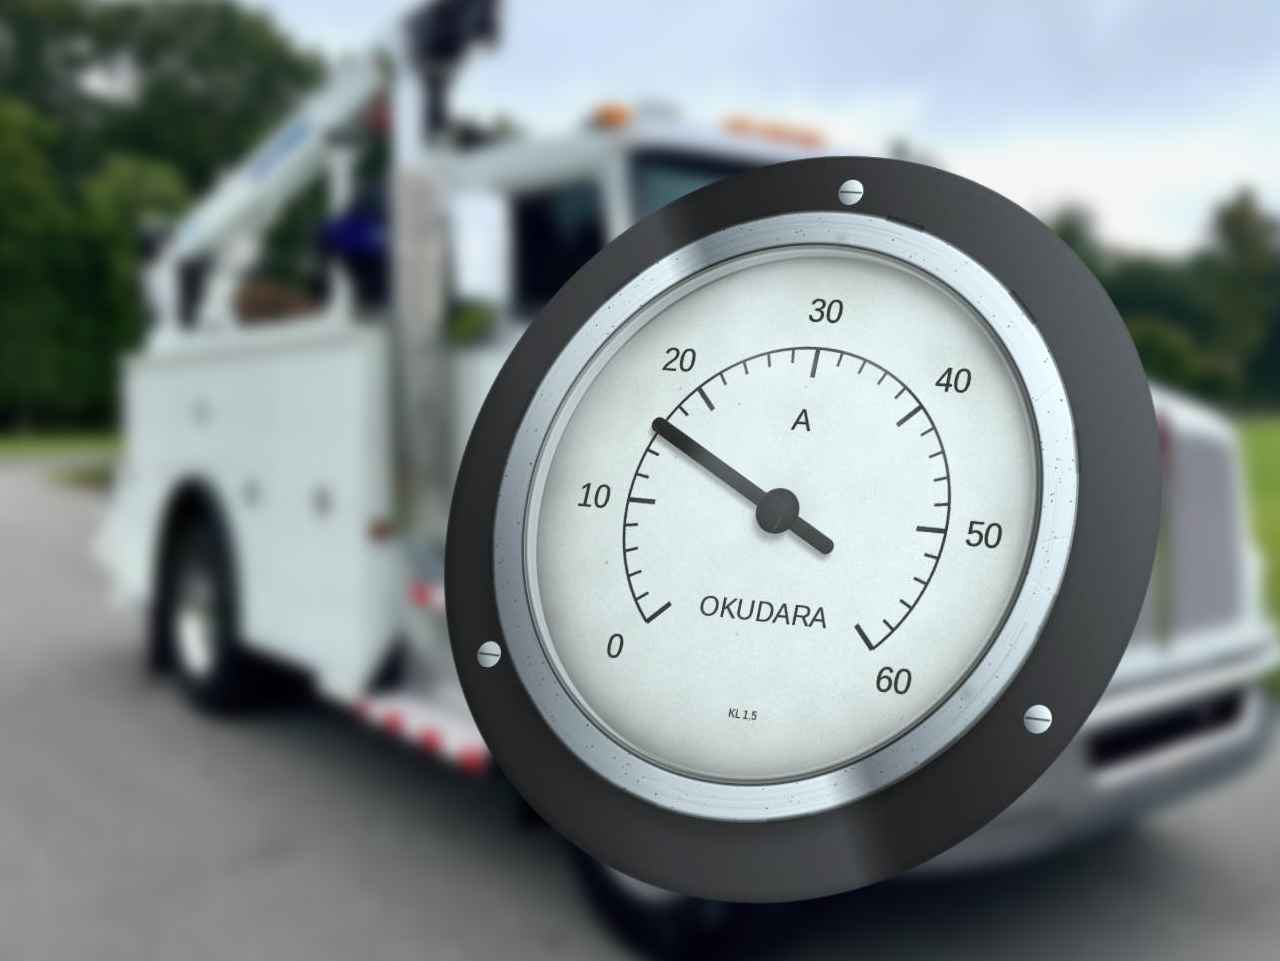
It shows 16 (A)
